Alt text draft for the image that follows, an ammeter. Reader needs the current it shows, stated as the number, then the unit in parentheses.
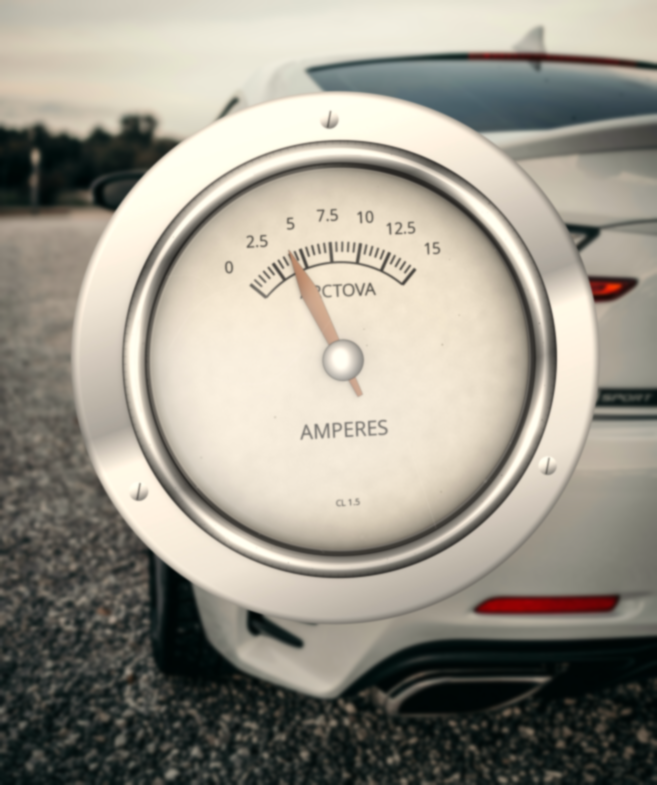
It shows 4 (A)
